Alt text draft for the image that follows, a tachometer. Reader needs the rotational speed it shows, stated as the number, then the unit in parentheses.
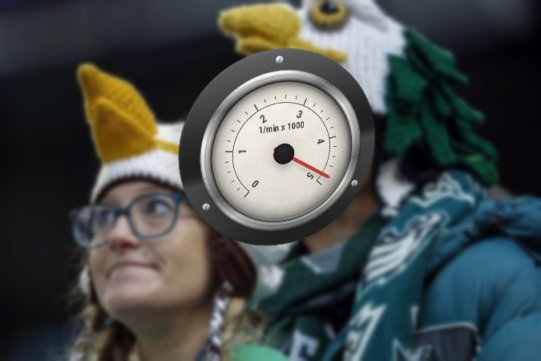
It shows 4800 (rpm)
